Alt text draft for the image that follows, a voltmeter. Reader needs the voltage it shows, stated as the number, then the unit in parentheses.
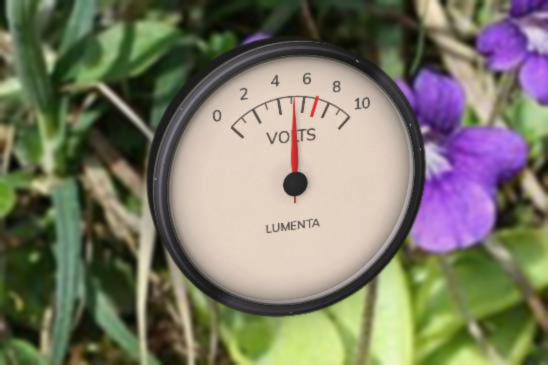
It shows 5 (V)
